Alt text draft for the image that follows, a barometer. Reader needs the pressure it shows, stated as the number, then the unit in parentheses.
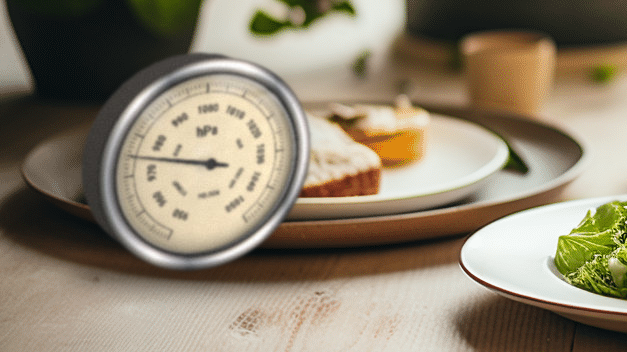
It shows 975 (hPa)
